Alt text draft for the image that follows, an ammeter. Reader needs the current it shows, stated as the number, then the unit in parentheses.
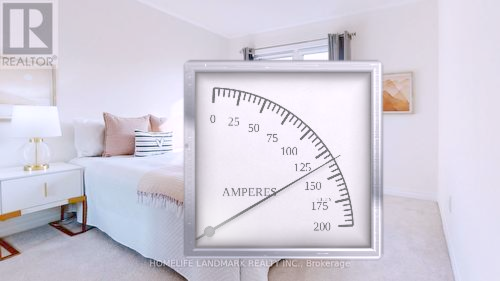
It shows 135 (A)
